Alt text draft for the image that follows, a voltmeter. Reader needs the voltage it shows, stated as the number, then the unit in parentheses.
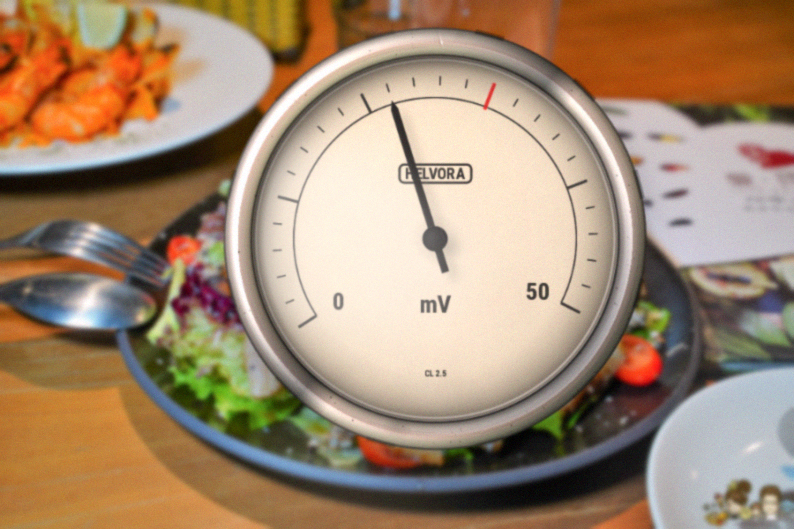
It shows 22 (mV)
